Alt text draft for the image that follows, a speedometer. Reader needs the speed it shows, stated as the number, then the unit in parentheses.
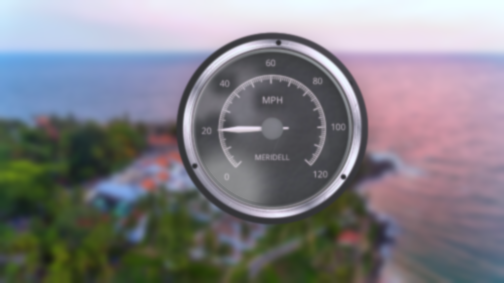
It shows 20 (mph)
